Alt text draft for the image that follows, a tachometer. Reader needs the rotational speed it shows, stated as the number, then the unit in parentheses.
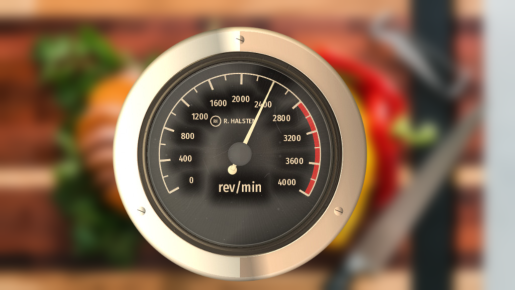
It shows 2400 (rpm)
